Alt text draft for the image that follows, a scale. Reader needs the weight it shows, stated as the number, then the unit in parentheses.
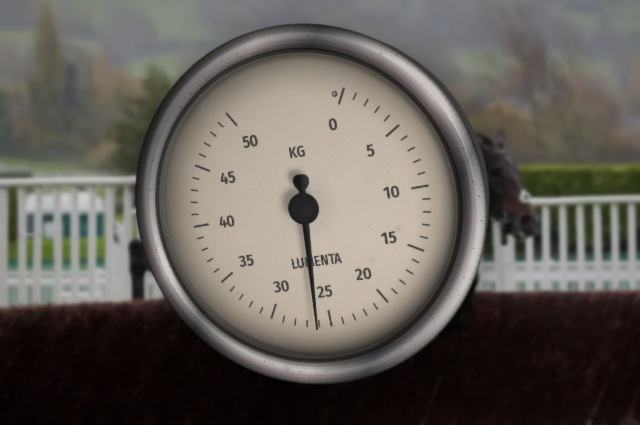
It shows 26 (kg)
